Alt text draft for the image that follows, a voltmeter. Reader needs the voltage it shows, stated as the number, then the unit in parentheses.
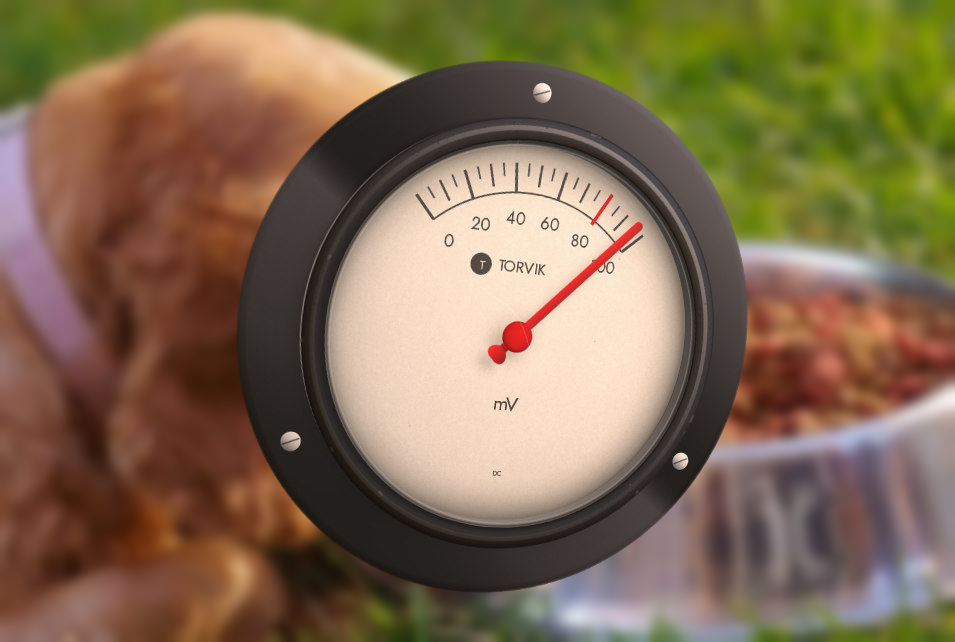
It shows 95 (mV)
